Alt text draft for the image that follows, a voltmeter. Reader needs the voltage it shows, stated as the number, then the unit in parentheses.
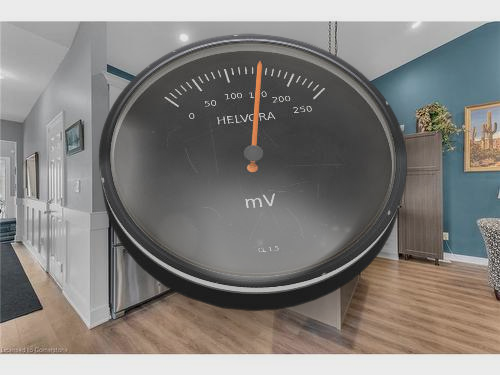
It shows 150 (mV)
